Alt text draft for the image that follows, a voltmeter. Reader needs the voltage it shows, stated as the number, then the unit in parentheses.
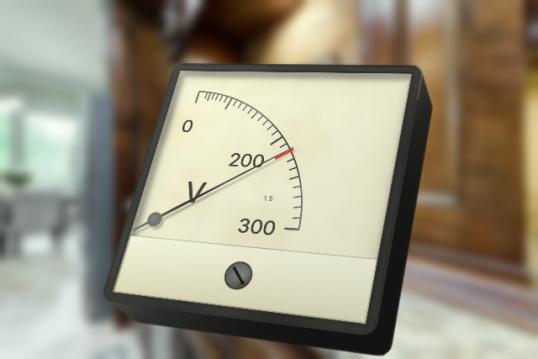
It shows 220 (V)
